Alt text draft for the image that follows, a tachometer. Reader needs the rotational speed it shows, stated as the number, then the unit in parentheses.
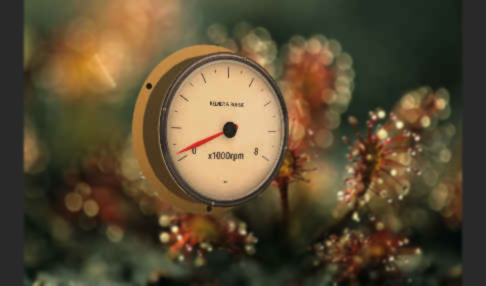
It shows 250 (rpm)
